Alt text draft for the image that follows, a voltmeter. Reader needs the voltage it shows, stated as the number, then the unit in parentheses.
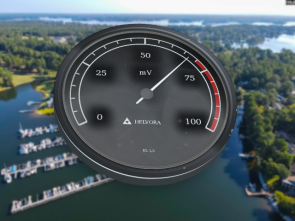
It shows 67.5 (mV)
